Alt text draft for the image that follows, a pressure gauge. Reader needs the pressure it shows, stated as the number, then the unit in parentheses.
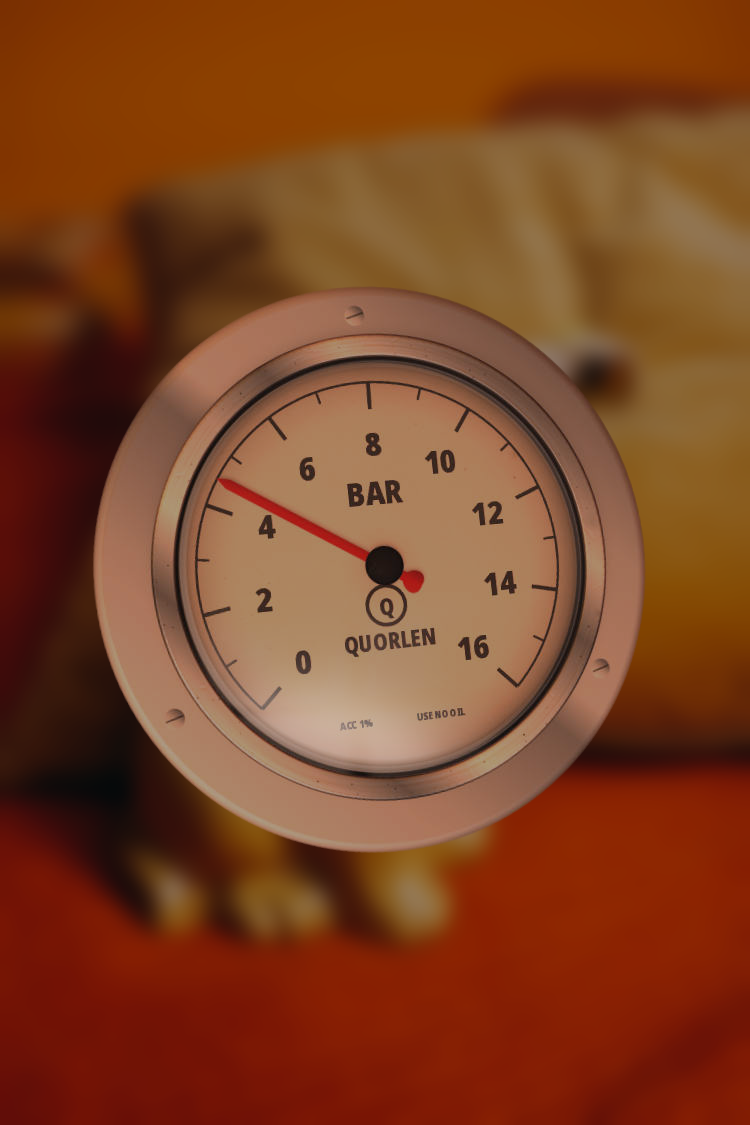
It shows 4.5 (bar)
